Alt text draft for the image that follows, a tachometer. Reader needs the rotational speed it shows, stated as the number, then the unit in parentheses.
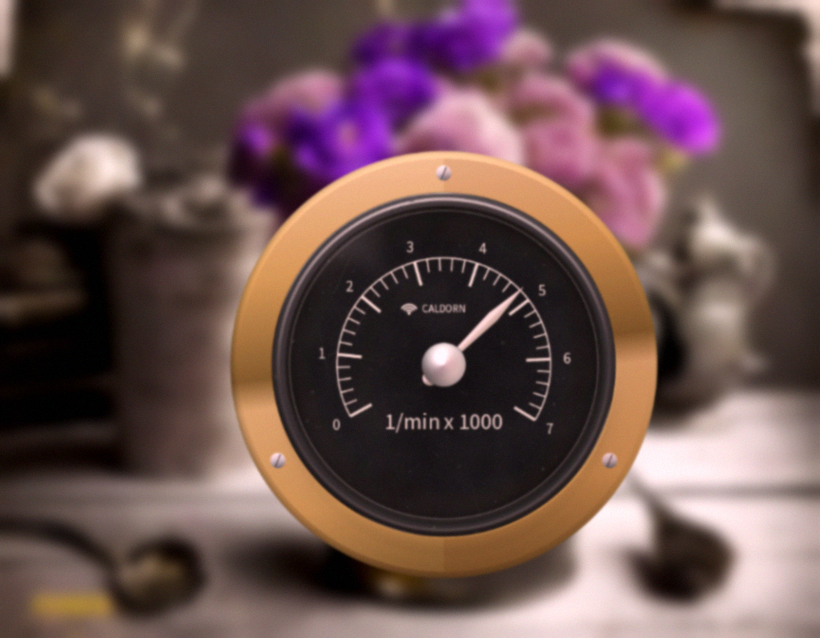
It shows 4800 (rpm)
